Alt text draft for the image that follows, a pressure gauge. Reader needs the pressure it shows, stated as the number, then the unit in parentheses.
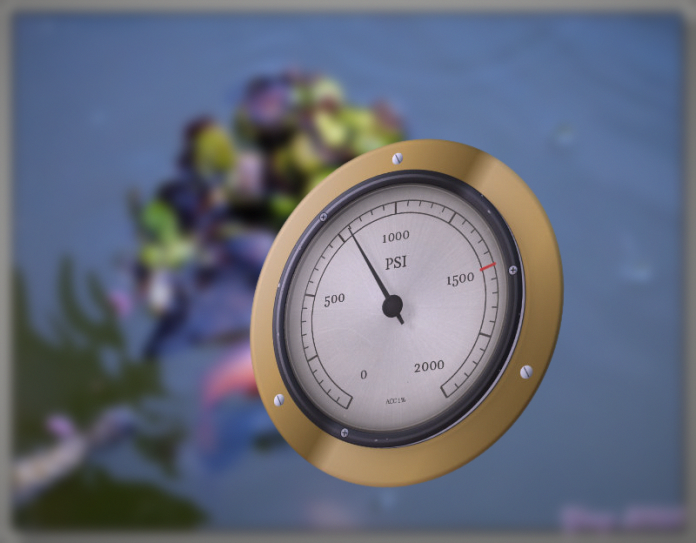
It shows 800 (psi)
